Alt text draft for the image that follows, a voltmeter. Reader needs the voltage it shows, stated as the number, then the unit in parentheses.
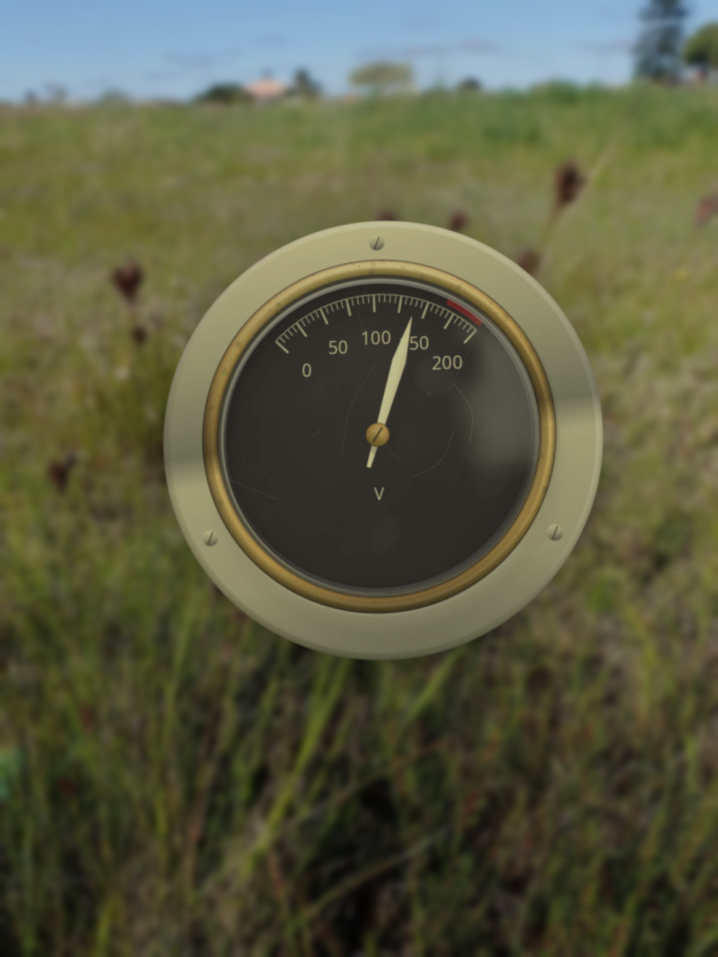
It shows 140 (V)
